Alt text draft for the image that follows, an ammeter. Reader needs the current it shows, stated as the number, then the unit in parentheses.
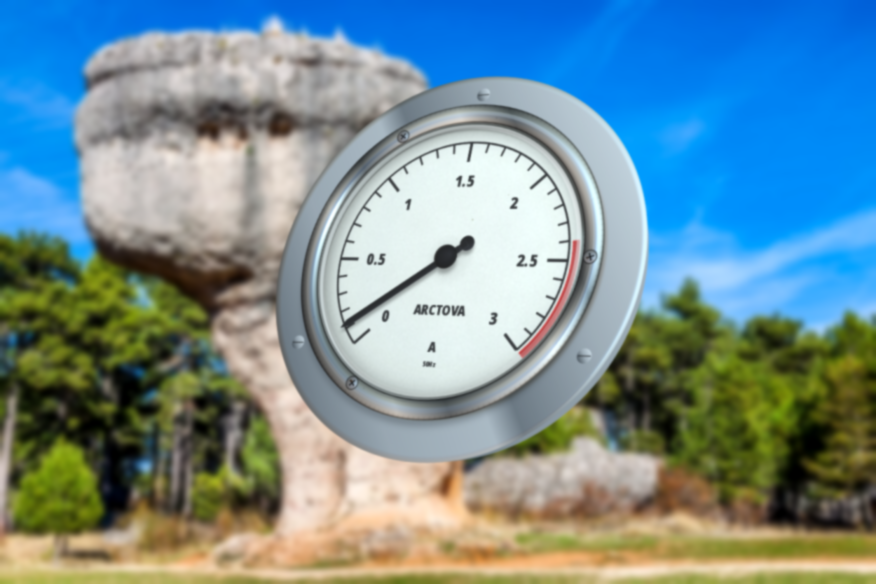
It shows 0.1 (A)
